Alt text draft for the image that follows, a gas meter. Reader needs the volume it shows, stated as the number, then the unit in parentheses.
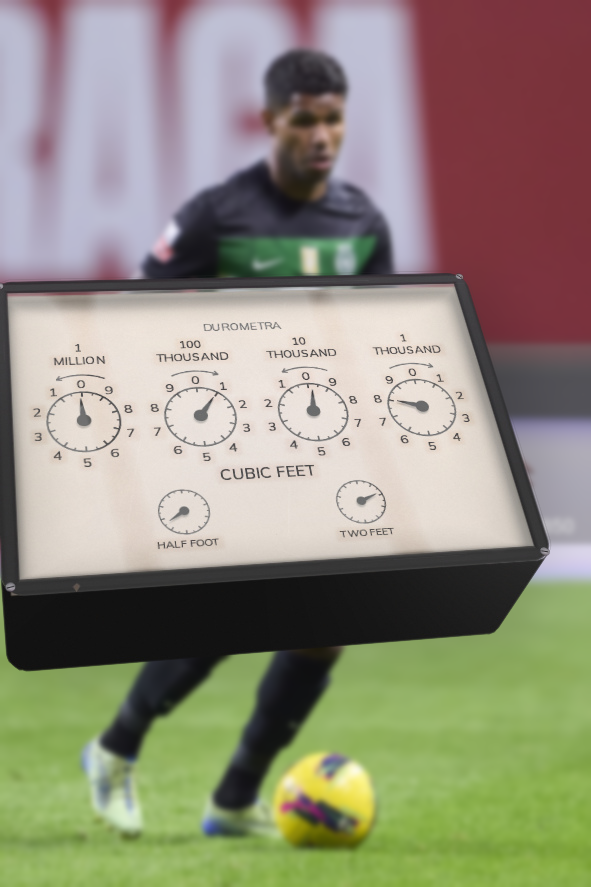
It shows 9800 (ft³)
